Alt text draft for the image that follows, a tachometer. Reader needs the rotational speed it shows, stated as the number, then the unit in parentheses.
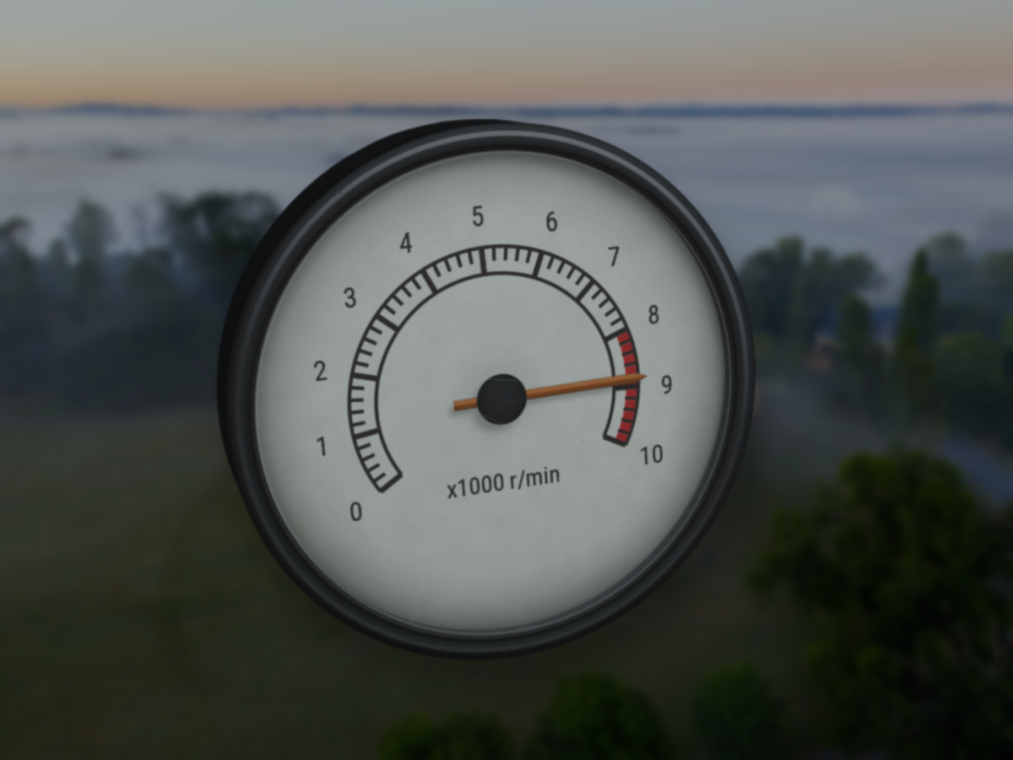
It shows 8800 (rpm)
